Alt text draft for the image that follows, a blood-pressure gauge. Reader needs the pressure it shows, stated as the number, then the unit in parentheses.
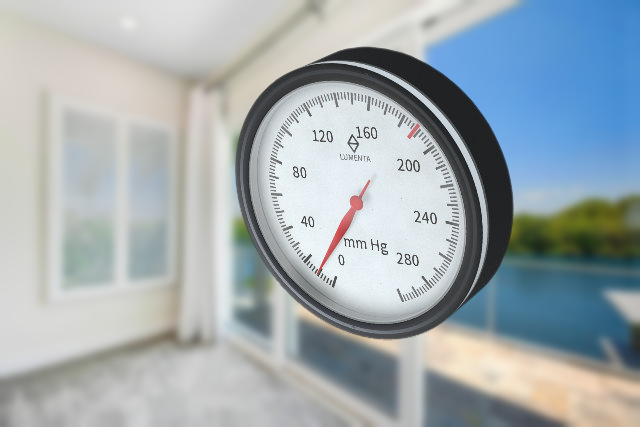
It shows 10 (mmHg)
